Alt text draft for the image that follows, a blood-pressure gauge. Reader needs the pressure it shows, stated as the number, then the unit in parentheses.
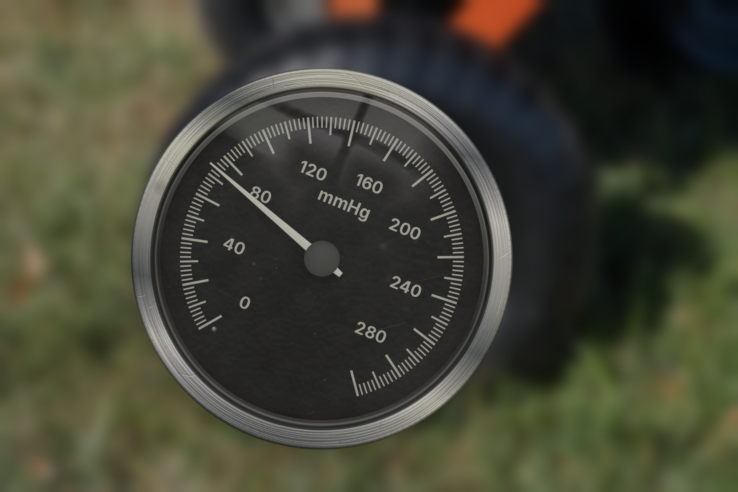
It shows 74 (mmHg)
